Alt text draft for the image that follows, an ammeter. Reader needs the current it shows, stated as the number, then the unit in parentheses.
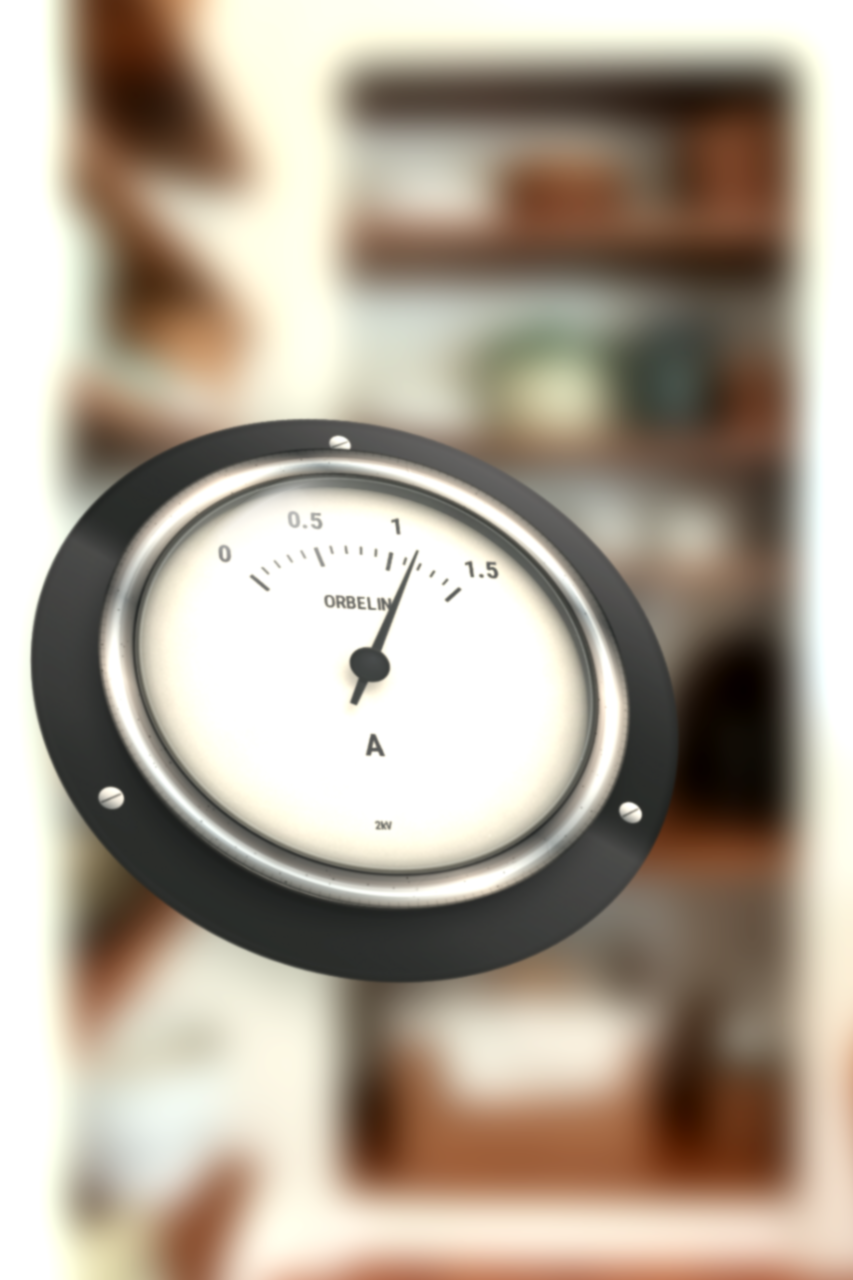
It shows 1.15 (A)
